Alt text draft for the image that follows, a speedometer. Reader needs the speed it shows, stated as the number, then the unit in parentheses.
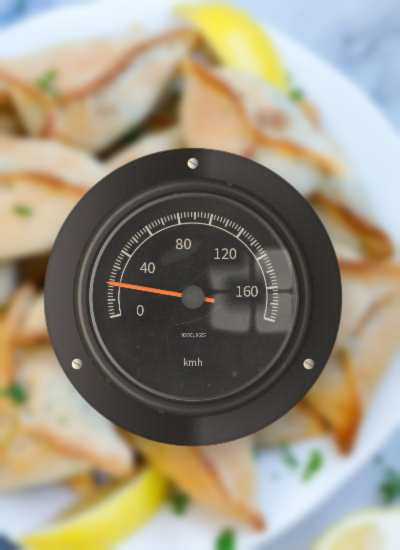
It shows 20 (km/h)
